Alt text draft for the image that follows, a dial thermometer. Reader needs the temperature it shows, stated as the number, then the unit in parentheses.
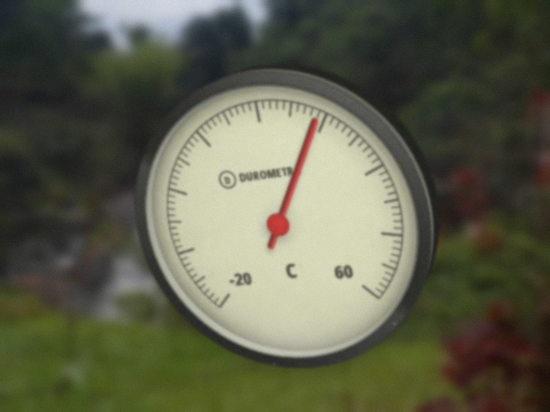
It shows 29 (°C)
